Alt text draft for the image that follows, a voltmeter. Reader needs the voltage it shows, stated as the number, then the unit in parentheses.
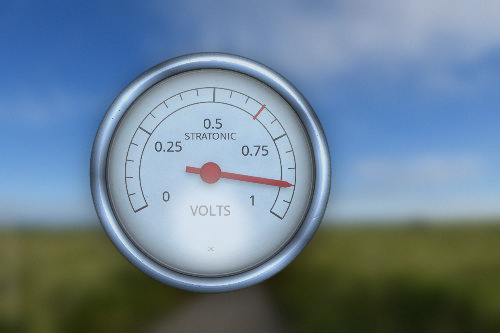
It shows 0.9 (V)
